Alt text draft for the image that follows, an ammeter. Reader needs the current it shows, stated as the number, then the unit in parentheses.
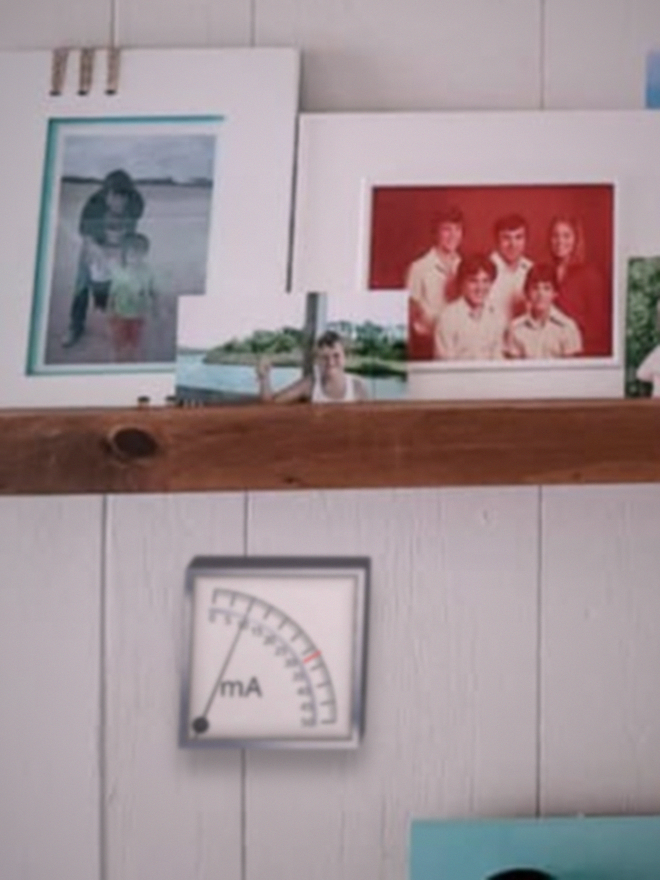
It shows 10 (mA)
